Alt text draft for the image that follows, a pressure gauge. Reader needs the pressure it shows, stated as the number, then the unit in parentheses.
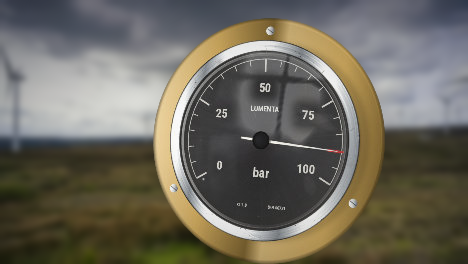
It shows 90 (bar)
